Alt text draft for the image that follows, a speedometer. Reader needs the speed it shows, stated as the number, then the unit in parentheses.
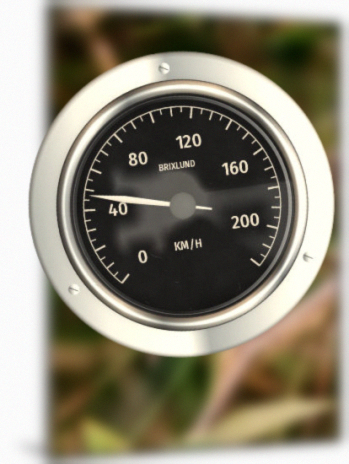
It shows 47.5 (km/h)
